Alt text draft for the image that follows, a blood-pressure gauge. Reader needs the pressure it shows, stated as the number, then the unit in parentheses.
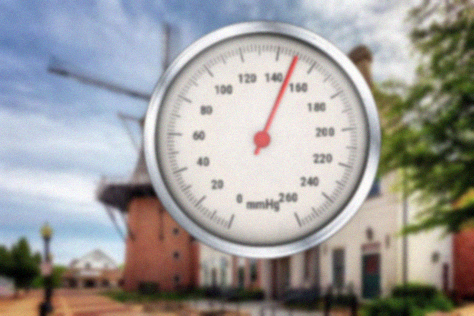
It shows 150 (mmHg)
